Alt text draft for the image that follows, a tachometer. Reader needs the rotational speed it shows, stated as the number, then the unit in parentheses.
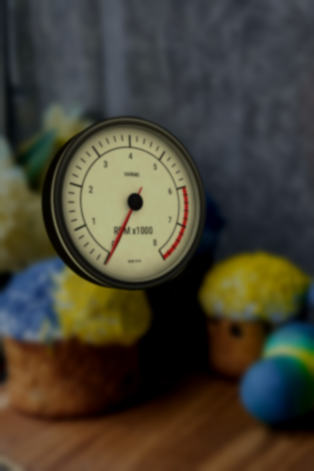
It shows 0 (rpm)
